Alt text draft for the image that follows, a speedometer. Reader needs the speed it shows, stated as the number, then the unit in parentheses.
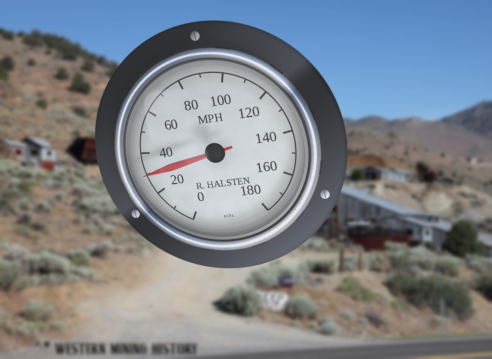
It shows 30 (mph)
